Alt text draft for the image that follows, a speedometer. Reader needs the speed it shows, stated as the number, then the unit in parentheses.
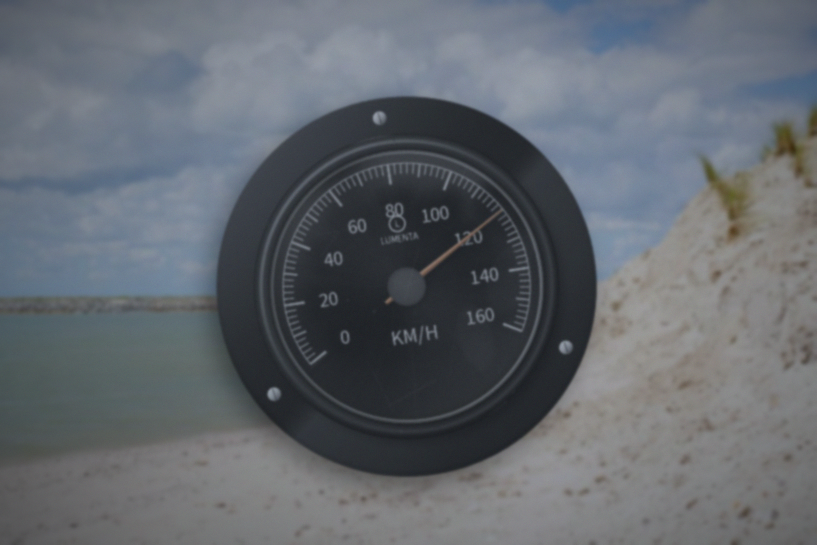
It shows 120 (km/h)
